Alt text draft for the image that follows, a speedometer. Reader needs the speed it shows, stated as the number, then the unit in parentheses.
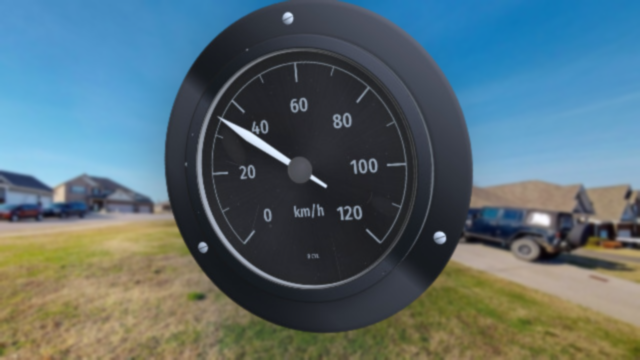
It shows 35 (km/h)
